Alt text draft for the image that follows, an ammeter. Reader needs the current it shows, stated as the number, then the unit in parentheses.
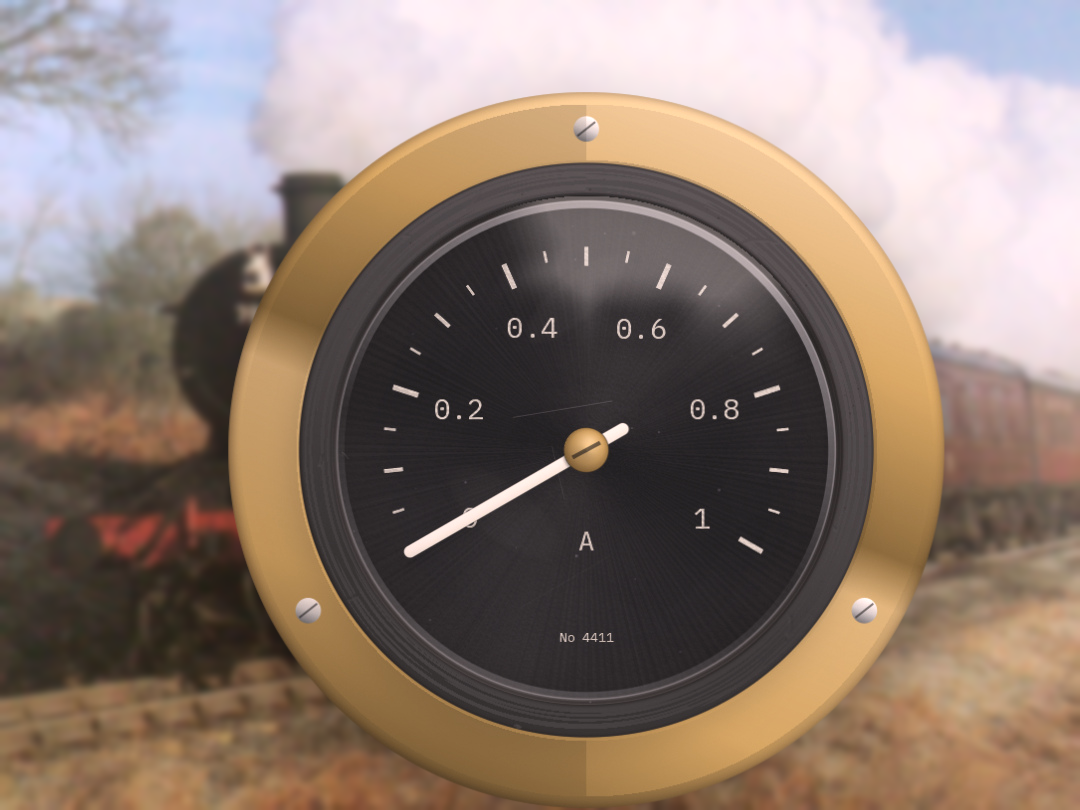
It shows 0 (A)
